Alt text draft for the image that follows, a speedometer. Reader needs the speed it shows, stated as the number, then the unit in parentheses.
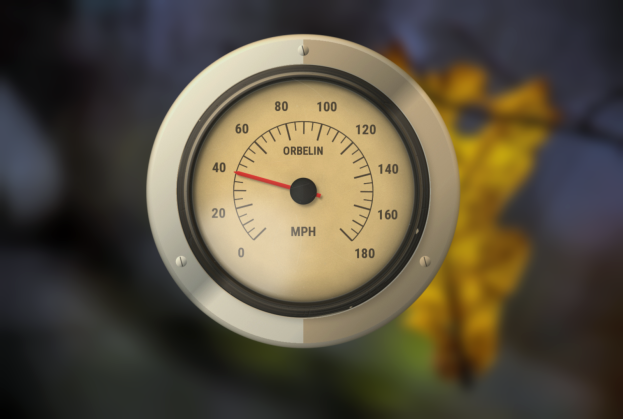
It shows 40 (mph)
